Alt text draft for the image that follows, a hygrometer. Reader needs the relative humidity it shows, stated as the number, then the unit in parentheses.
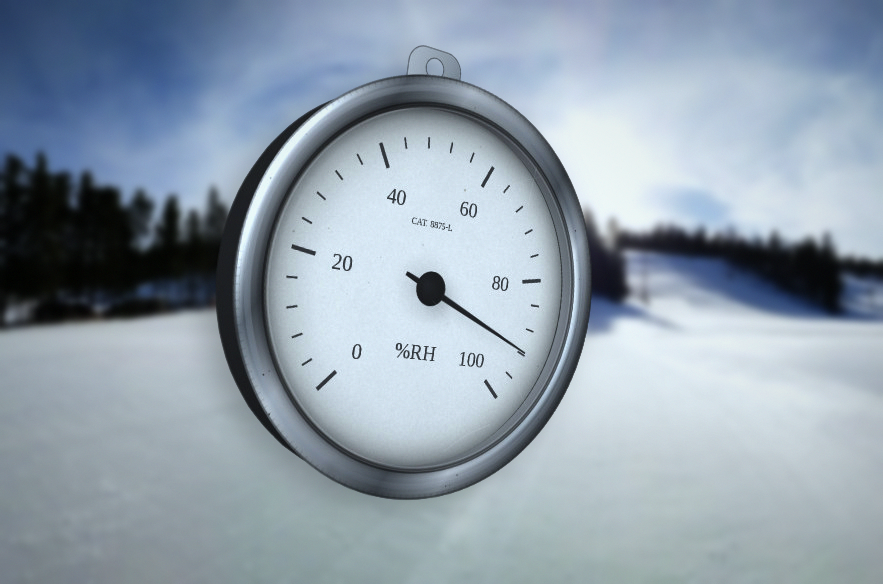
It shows 92 (%)
